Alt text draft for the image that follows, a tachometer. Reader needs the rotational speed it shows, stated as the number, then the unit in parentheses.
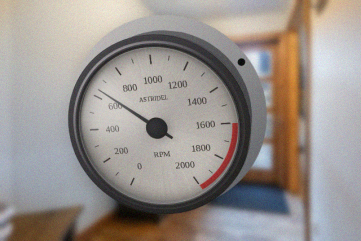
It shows 650 (rpm)
